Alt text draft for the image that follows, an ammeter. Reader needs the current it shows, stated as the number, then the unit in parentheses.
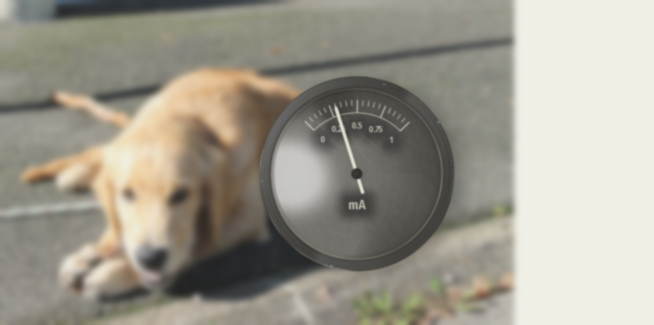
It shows 0.3 (mA)
